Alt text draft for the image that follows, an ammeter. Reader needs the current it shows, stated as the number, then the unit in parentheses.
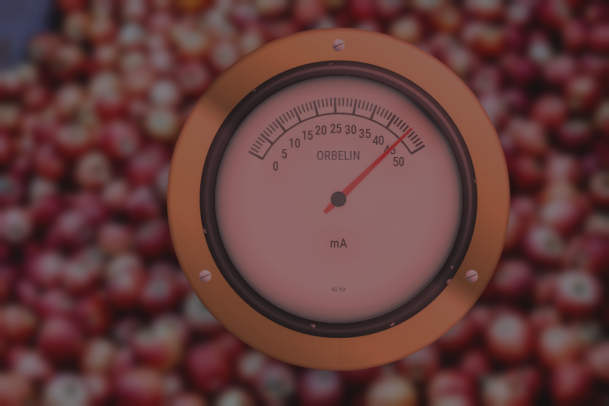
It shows 45 (mA)
